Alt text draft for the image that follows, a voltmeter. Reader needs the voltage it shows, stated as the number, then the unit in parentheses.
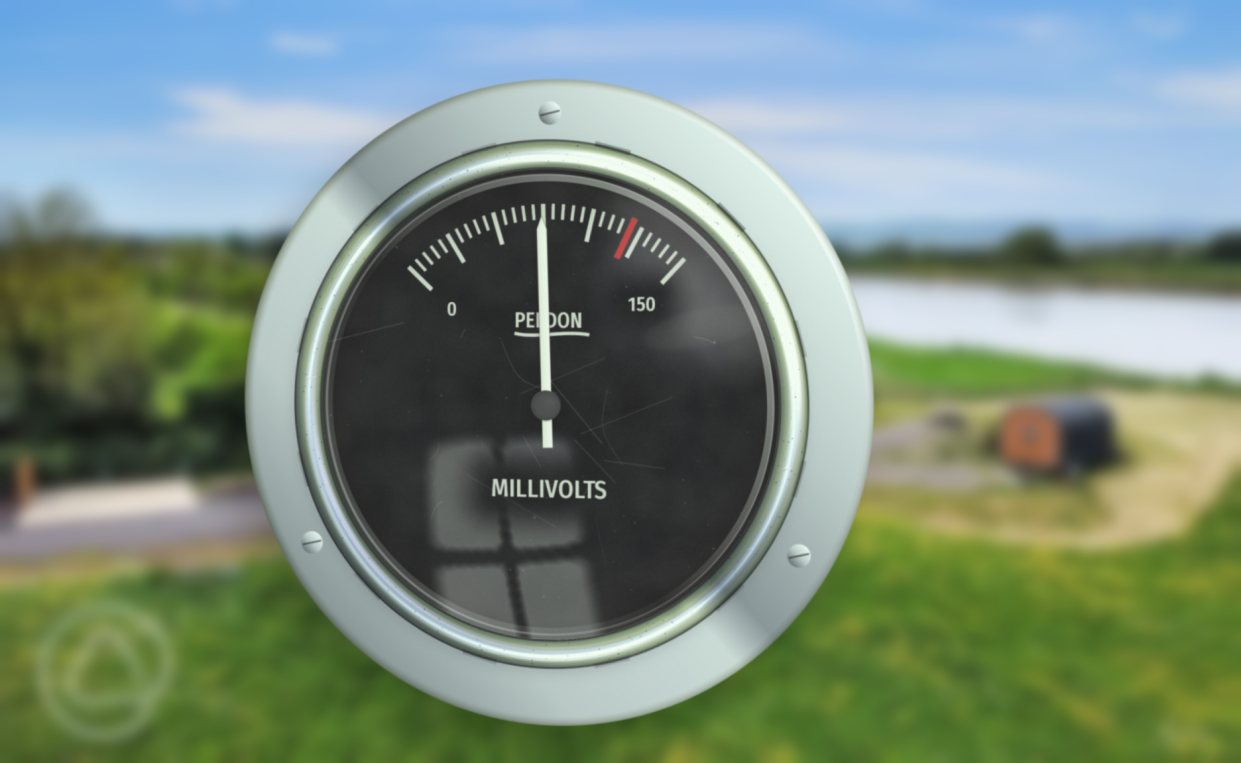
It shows 75 (mV)
